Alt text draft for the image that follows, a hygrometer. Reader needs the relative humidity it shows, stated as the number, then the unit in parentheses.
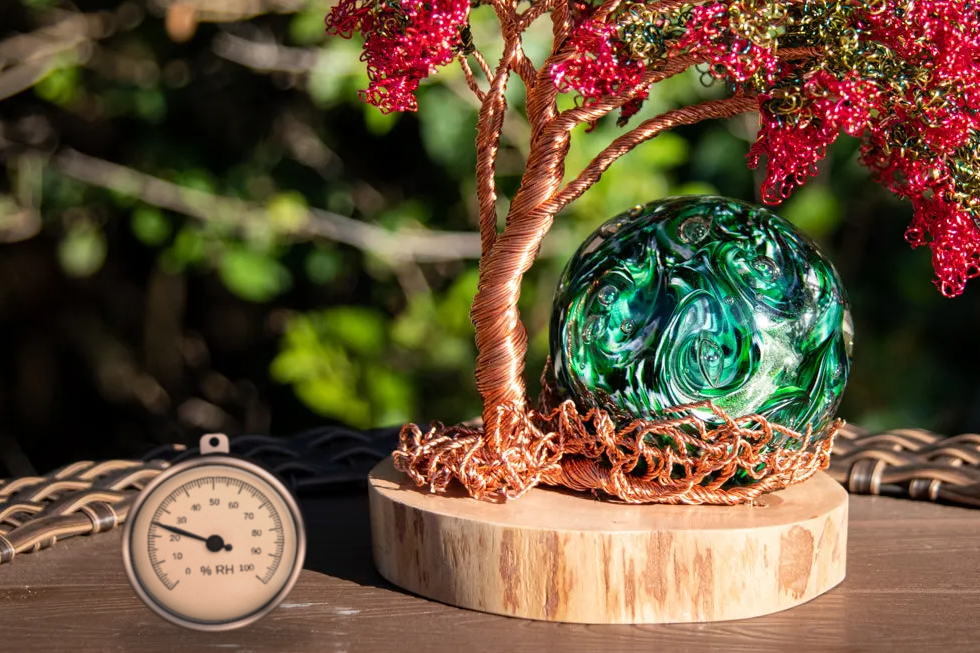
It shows 25 (%)
